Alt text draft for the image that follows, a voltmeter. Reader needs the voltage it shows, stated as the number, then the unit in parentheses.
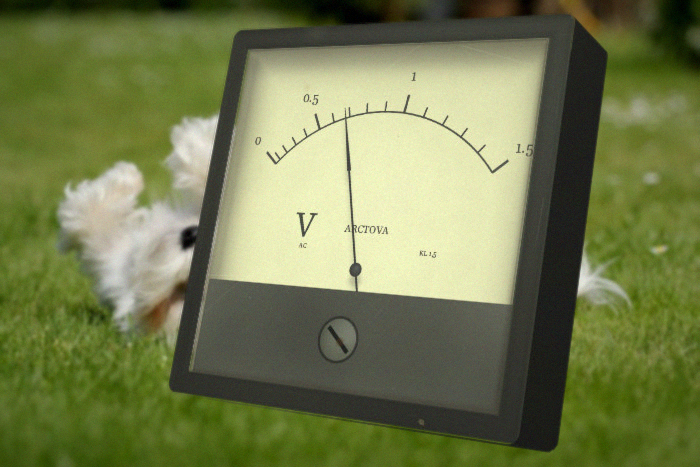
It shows 0.7 (V)
